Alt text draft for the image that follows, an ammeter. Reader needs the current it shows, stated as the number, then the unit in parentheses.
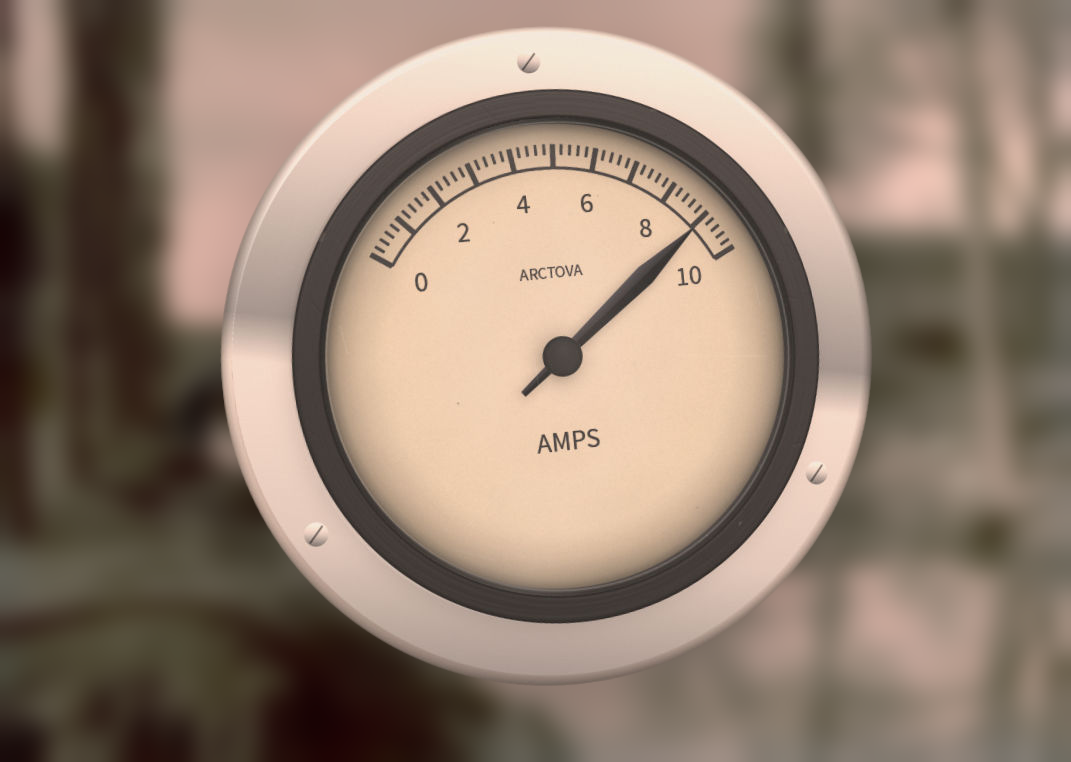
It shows 9 (A)
